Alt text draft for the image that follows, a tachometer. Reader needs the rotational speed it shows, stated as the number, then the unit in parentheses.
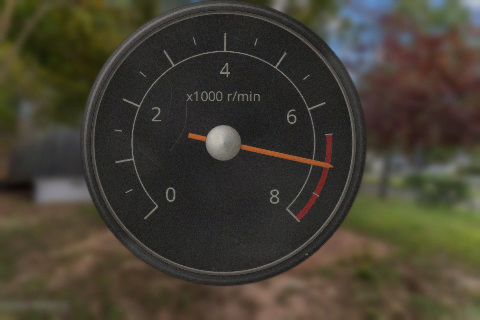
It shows 7000 (rpm)
